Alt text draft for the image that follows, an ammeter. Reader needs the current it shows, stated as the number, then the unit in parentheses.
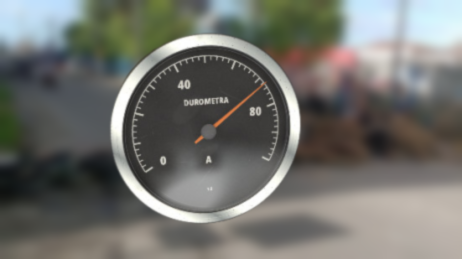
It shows 72 (A)
